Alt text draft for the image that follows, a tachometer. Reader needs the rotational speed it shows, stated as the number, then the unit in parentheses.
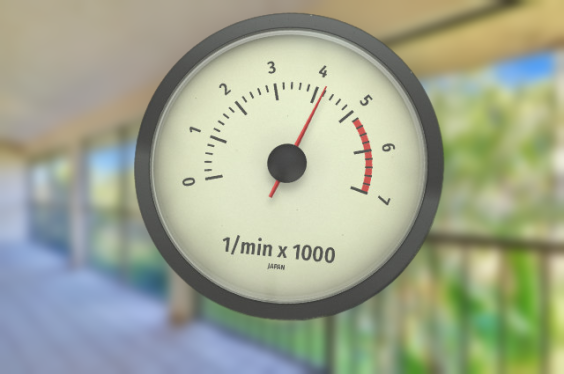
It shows 4200 (rpm)
